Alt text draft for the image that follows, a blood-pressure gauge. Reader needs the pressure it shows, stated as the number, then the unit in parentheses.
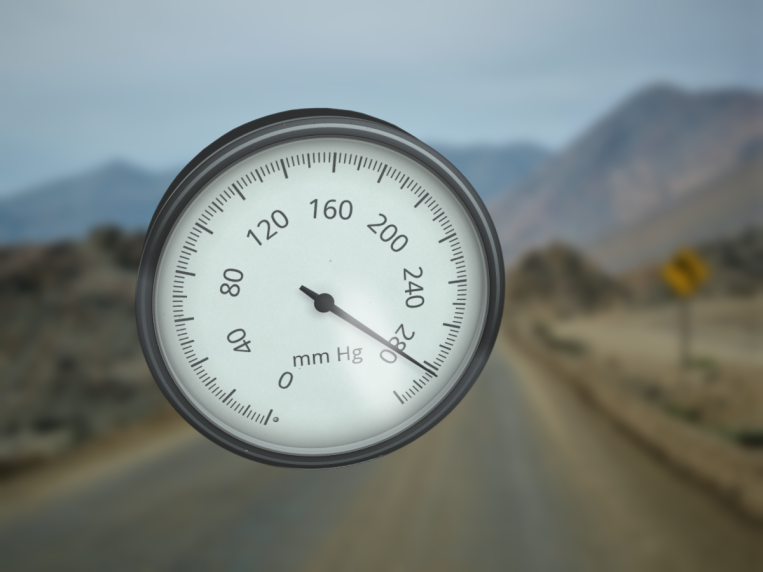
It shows 282 (mmHg)
